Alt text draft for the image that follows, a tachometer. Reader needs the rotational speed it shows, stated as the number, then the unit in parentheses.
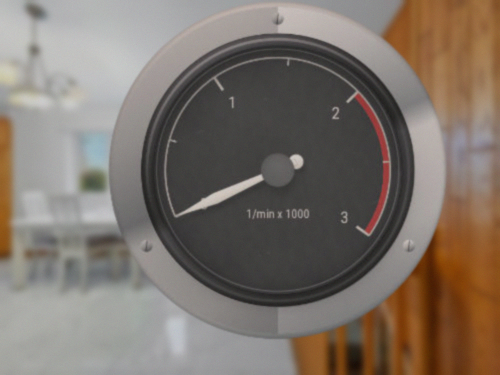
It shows 0 (rpm)
